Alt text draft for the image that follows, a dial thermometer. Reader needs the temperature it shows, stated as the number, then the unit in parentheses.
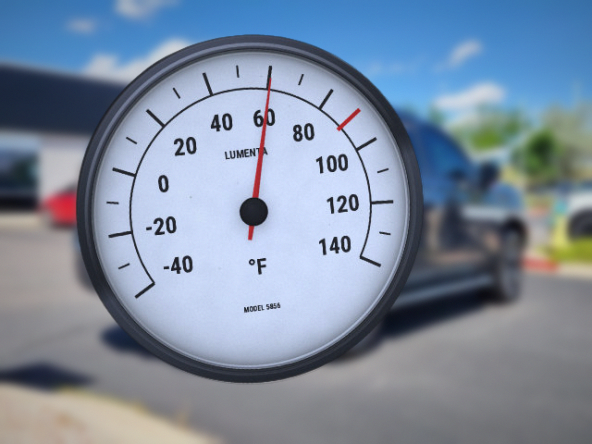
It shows 60 (°F)
